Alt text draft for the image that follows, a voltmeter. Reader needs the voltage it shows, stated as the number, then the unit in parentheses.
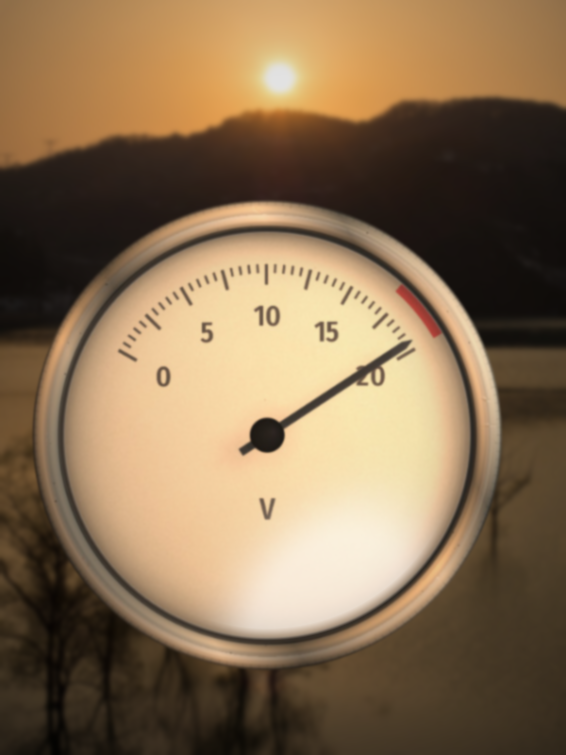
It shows 19.5 (V)
